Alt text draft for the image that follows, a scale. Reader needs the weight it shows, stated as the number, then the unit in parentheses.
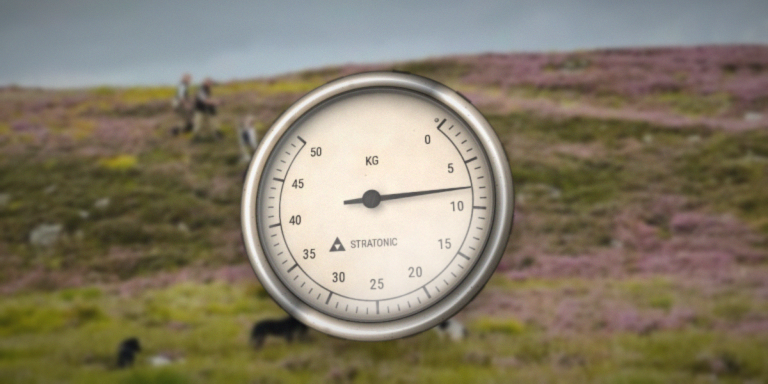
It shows 8 (kg)
